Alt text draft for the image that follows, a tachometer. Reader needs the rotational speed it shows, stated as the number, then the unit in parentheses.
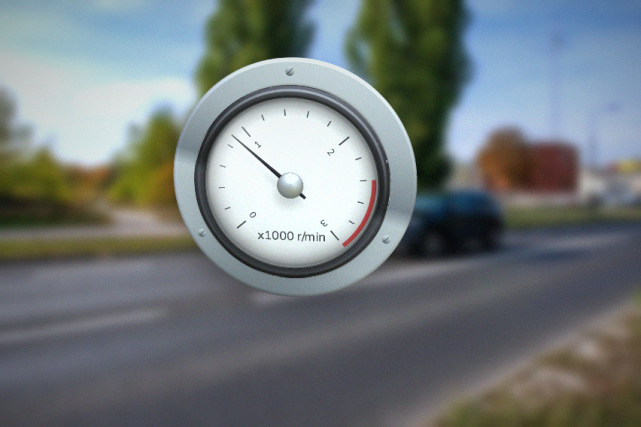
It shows 900 (rpm)
